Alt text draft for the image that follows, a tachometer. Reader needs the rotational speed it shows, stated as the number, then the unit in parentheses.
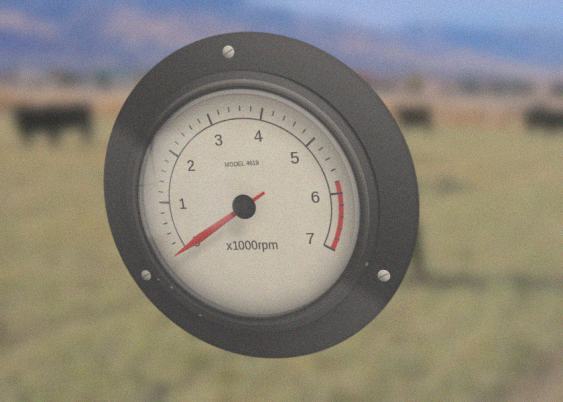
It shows 0 (rpm)
